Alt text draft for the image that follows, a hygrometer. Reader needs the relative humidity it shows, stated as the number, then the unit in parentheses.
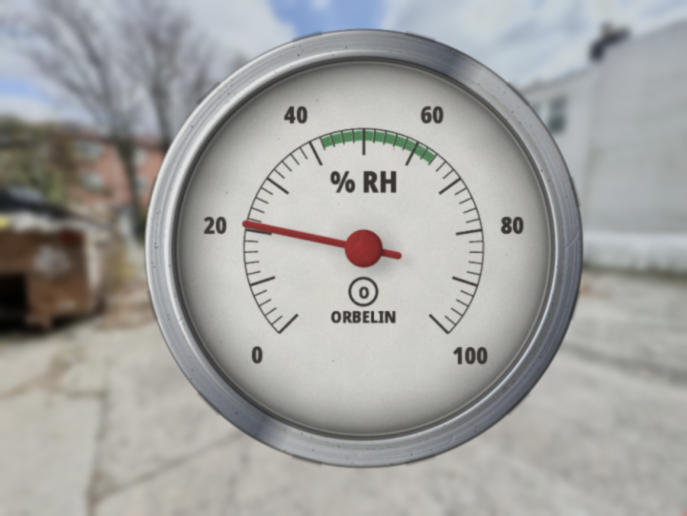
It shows 21 (%)
